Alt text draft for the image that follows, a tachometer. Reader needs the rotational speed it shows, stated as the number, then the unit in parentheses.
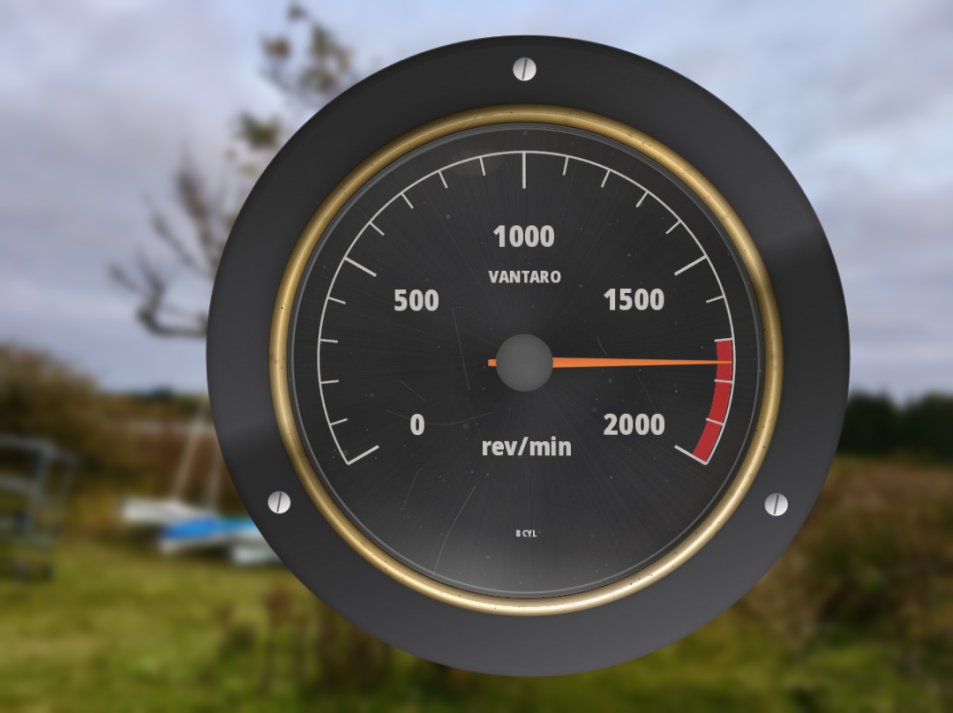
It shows 1750 (rpm)
